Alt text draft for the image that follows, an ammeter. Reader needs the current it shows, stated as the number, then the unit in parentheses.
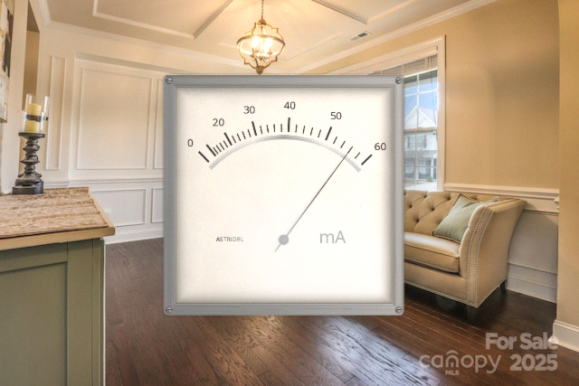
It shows 56 (mA)
